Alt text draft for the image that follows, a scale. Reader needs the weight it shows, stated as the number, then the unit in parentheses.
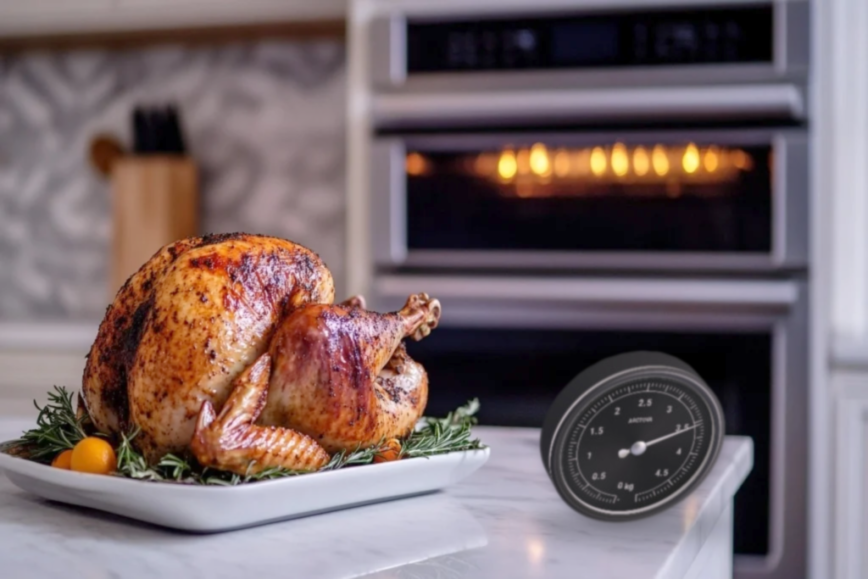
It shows 3.5 (kg)
